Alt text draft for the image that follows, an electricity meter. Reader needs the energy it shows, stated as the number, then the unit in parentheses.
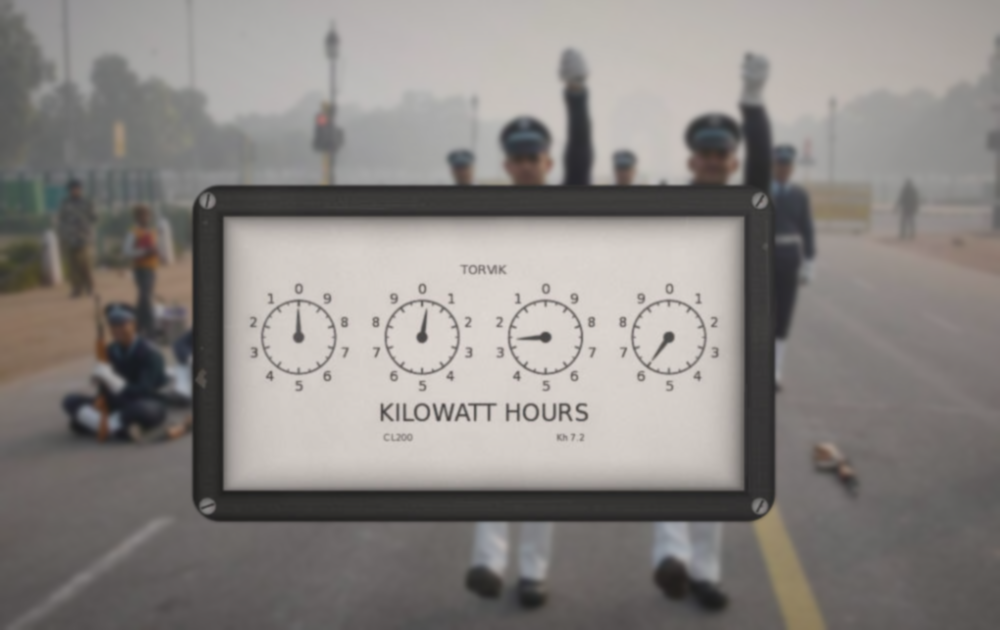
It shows 26 (kWh)
